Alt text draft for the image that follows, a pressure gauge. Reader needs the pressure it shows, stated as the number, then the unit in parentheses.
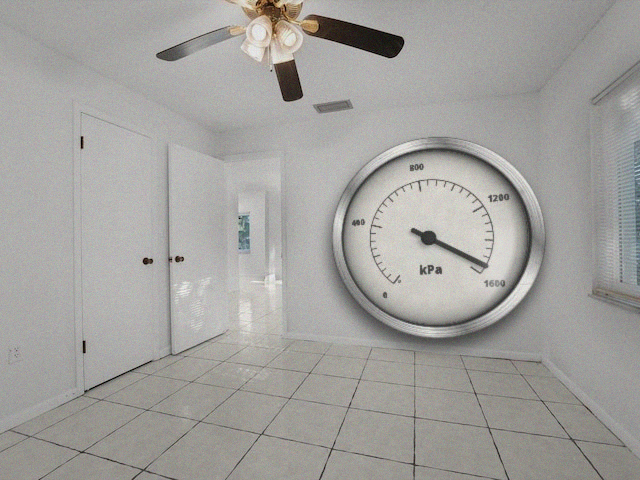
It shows 1550 (kPa)
